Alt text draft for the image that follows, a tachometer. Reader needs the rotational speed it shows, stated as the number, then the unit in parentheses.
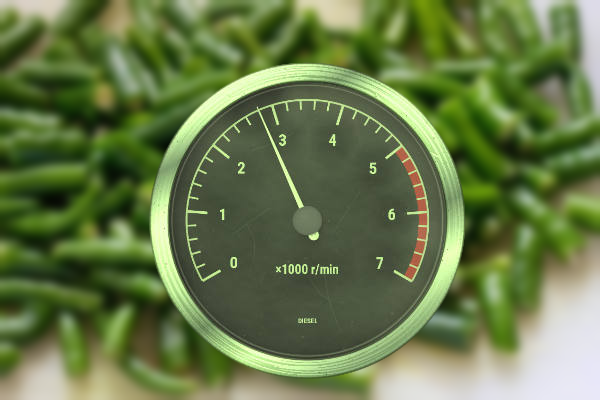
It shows 2800 (rpm)
